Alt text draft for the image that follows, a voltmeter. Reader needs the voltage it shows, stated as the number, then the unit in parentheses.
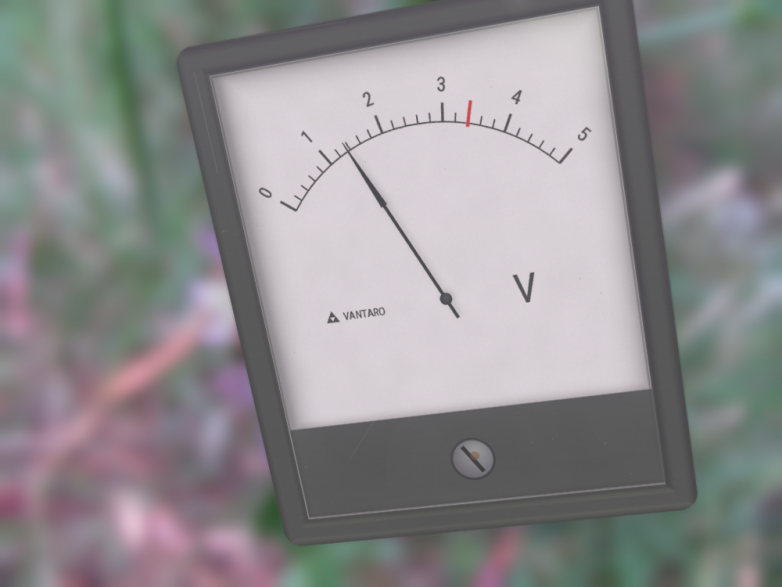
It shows 1.4 (V)
